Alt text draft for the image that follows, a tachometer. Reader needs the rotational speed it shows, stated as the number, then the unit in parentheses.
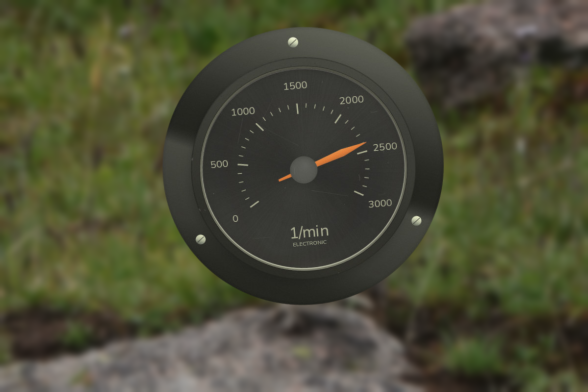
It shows 2400 (rpm)
